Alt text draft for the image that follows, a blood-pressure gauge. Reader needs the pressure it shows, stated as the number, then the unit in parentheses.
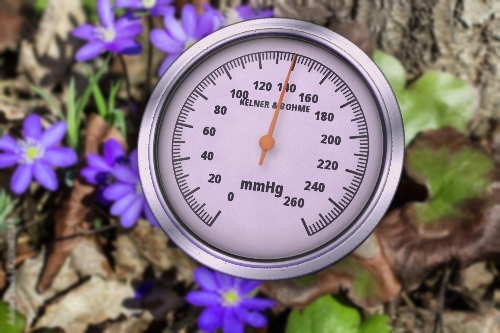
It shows 140 (mmHg)
